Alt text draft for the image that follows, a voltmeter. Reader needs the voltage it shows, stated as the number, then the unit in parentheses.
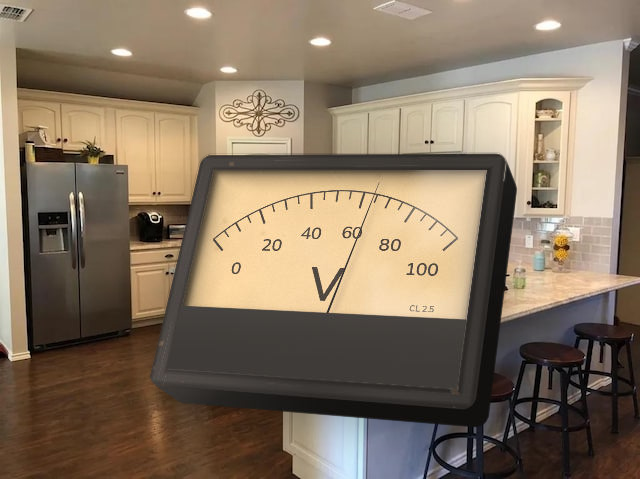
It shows 65 (V)
